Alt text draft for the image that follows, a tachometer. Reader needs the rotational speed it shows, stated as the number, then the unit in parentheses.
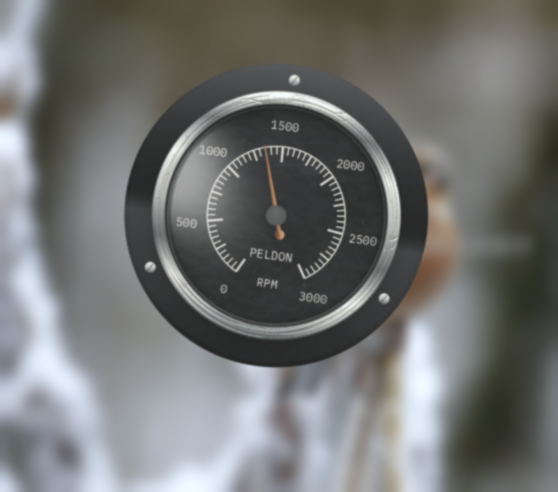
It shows 1350 (rpm)
